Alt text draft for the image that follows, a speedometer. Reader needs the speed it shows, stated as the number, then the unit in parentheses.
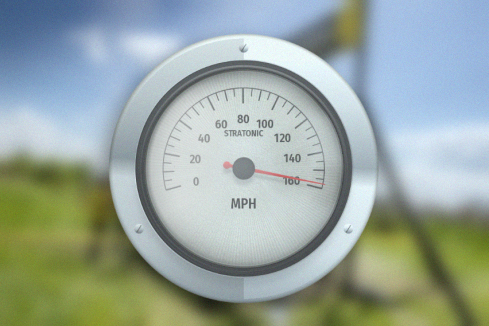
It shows 157.5 (mph)
